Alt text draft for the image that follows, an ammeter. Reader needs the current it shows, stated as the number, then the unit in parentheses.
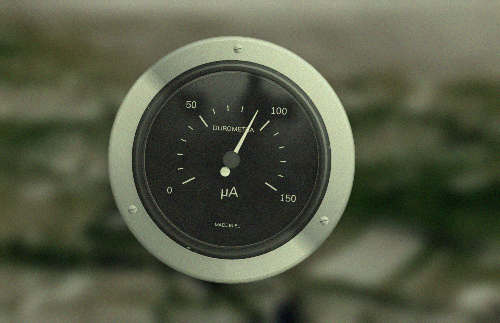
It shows 90 (µA)
